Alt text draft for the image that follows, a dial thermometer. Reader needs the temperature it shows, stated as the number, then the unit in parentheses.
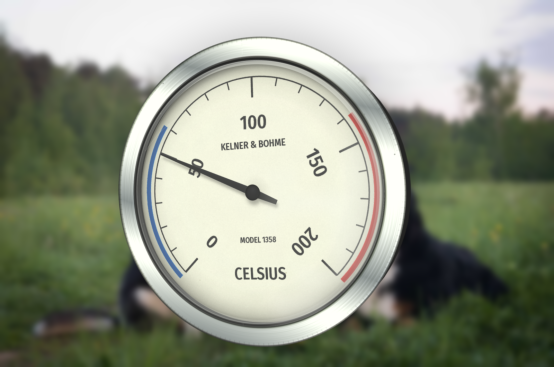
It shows 50 (°C)
